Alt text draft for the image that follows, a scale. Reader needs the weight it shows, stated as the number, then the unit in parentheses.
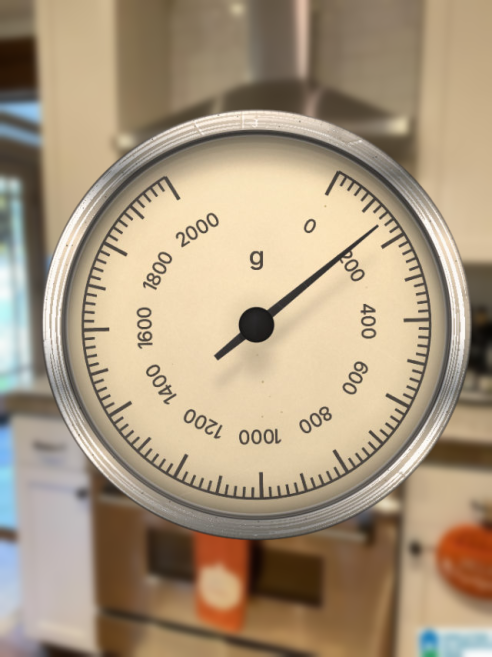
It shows 150 (g)
